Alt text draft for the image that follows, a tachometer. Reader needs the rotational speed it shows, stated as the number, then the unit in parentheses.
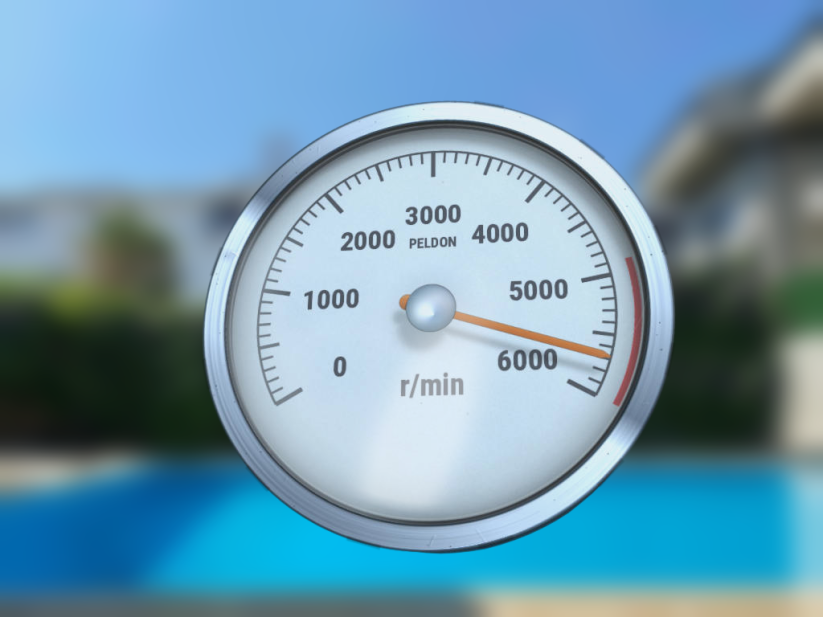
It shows 5700 (rpm)
